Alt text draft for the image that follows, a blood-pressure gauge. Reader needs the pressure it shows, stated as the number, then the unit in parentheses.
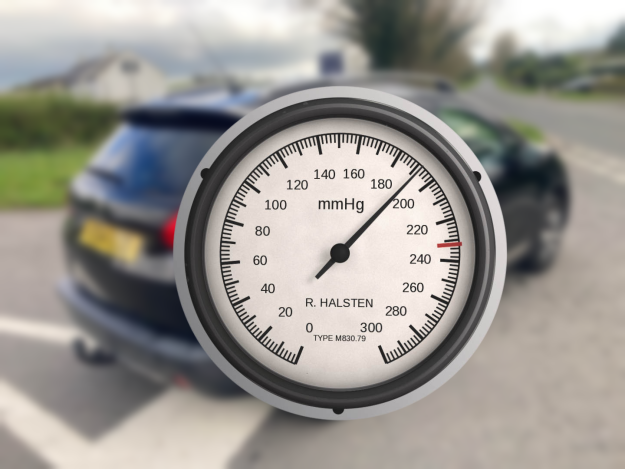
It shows 192 (mmHg)
